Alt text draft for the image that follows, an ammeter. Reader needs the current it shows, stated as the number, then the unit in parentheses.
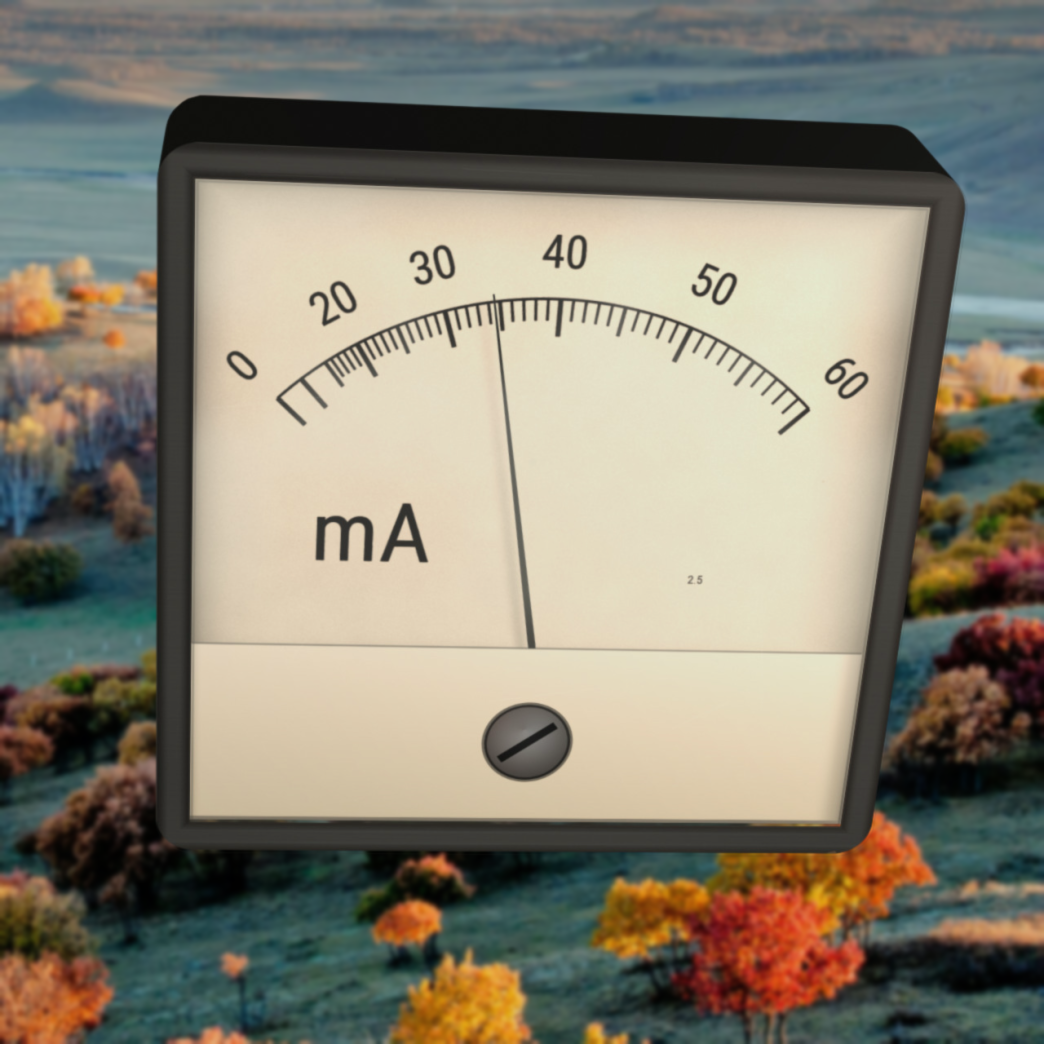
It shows 34.5 (mA)
